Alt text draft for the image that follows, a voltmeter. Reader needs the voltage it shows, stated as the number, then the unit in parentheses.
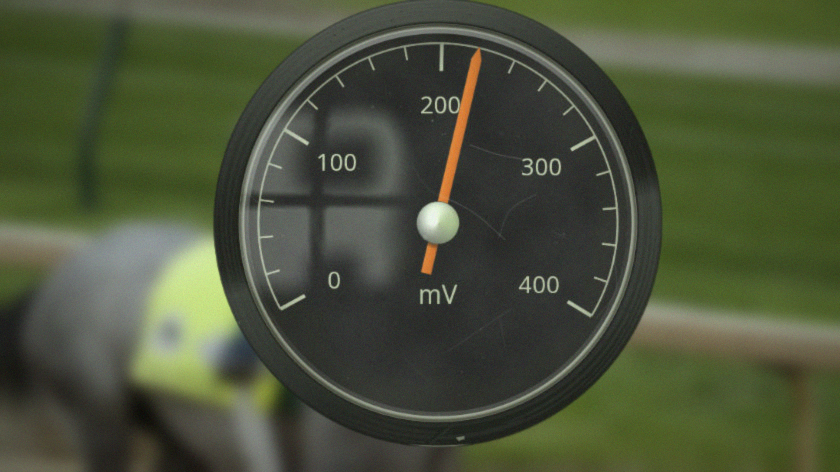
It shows 220 (mV)
